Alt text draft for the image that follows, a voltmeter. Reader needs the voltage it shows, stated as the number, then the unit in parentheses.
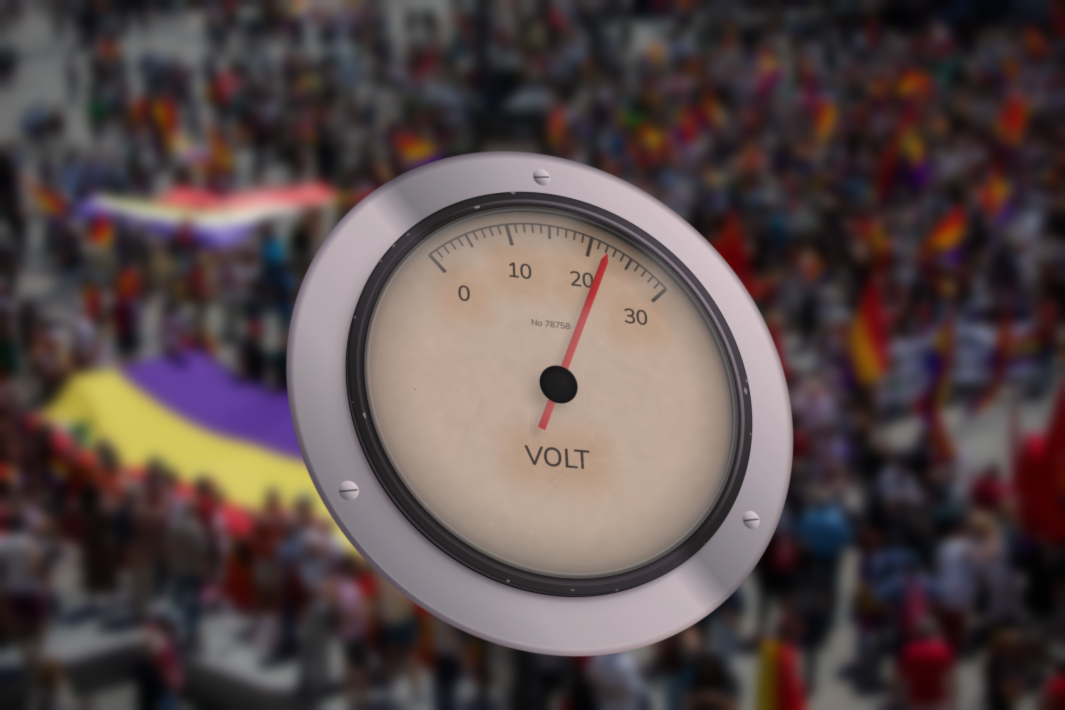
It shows 22 (V)
